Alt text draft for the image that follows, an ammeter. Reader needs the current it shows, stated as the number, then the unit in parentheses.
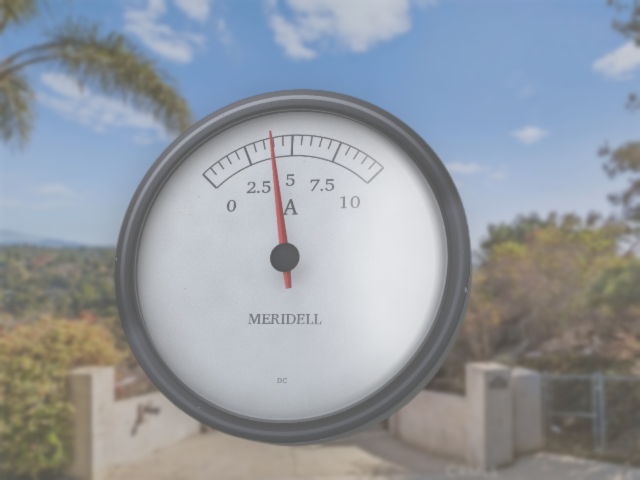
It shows 4 (A)
